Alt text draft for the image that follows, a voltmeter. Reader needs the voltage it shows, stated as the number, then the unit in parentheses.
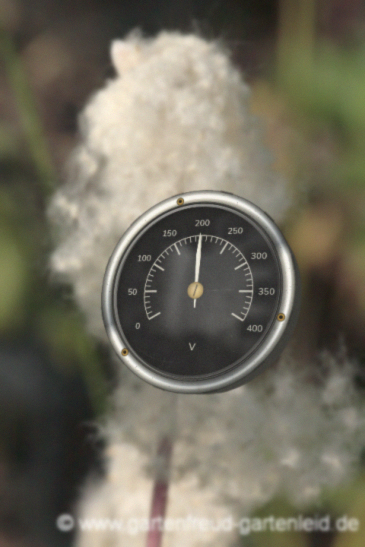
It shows 200 (V)
